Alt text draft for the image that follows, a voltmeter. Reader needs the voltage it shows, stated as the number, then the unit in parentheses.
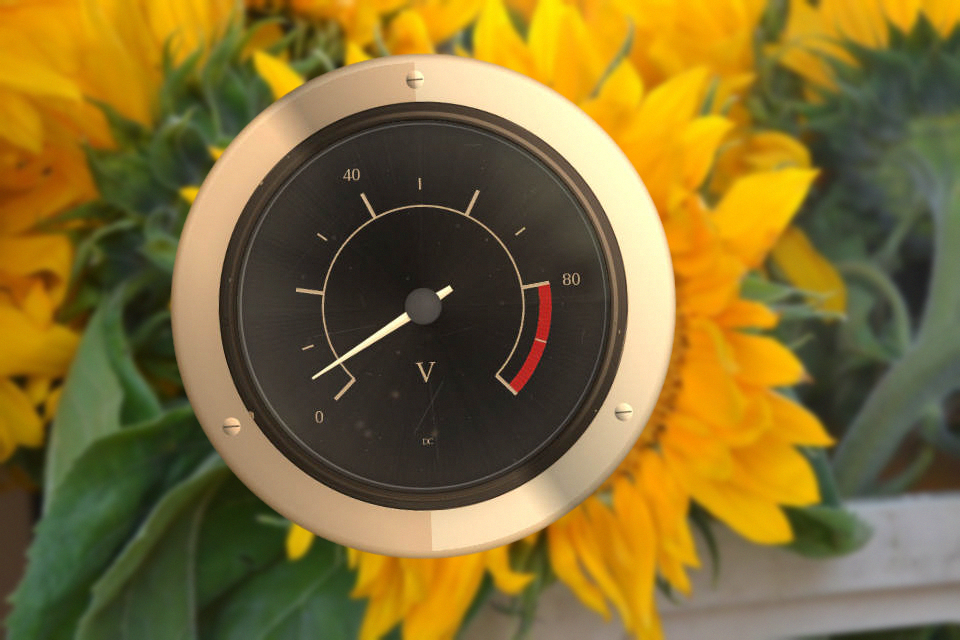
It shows 5 (V)
